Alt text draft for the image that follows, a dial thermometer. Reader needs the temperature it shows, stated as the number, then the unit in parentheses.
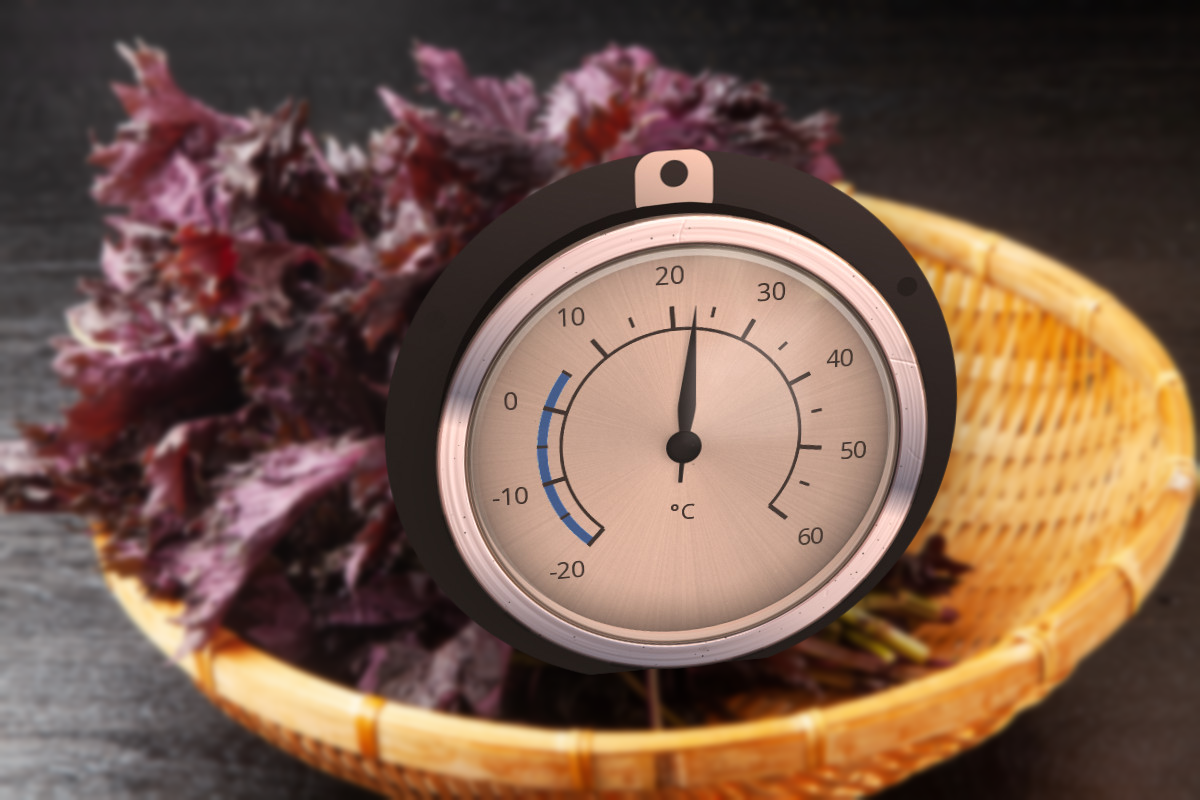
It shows 22.5 (°C)
